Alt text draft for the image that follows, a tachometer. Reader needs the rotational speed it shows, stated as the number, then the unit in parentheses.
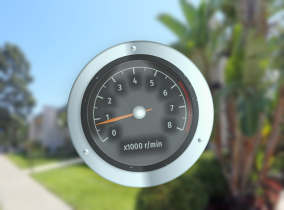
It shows 750 (rpm)
